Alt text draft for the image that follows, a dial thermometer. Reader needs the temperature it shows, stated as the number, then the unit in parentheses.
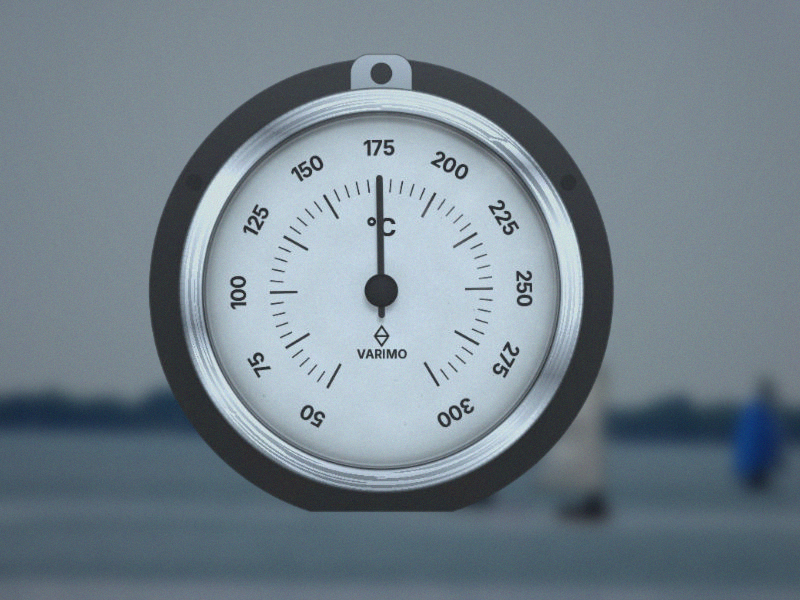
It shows 175 (°C)
